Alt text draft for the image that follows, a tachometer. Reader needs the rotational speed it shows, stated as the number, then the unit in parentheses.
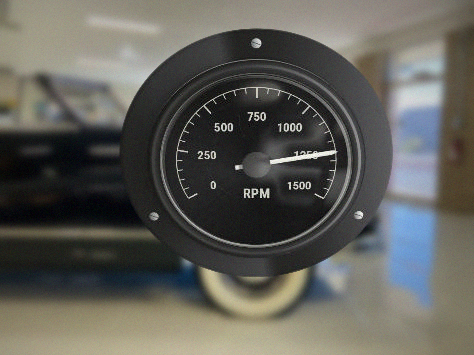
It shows 1250 (rpm)
